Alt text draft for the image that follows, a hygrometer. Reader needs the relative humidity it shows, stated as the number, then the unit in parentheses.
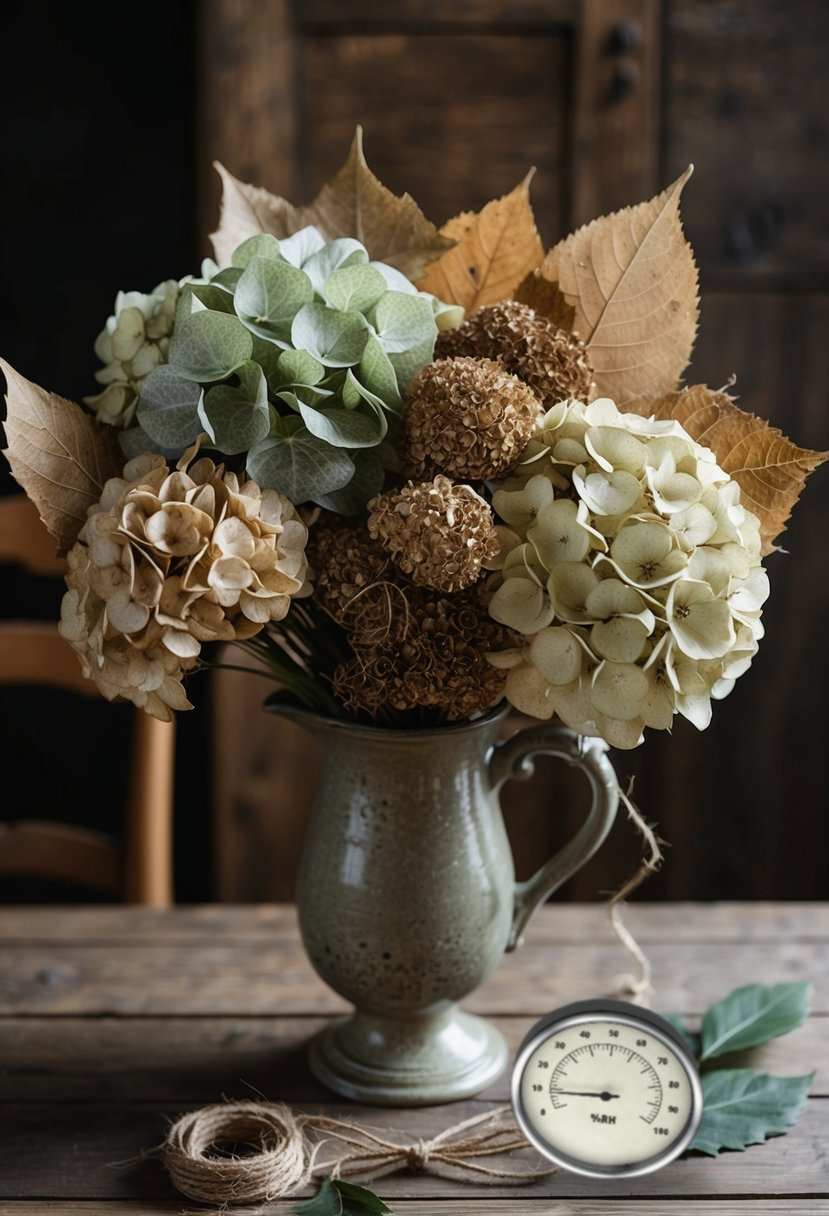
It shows 10 (%)
